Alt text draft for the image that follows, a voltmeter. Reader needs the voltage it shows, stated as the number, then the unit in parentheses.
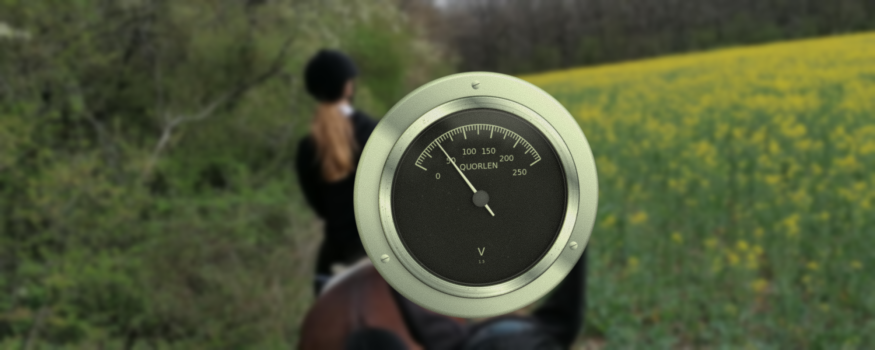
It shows 50 (V)
